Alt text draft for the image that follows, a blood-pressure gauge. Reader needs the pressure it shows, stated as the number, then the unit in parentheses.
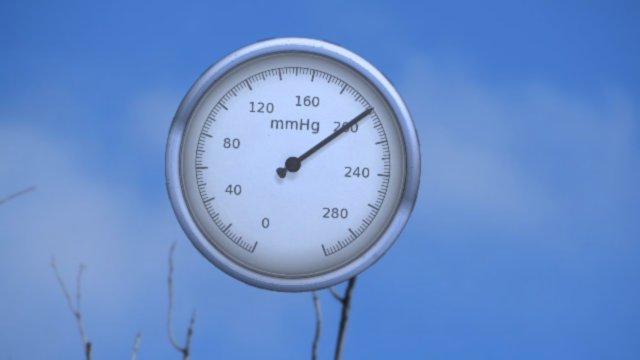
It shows 200 (mmHg)
